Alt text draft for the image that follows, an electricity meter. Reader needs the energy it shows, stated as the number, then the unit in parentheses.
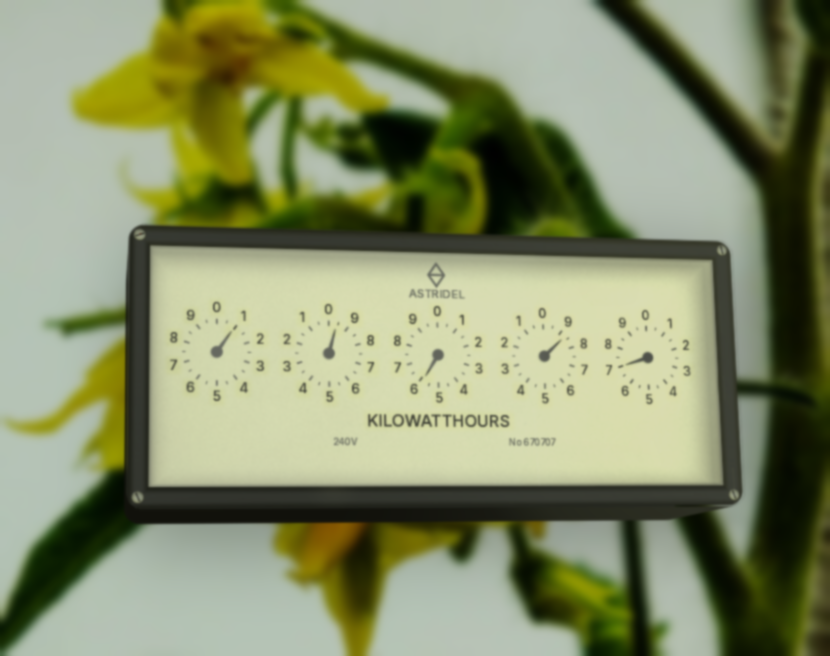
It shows 9587 (kWh)
